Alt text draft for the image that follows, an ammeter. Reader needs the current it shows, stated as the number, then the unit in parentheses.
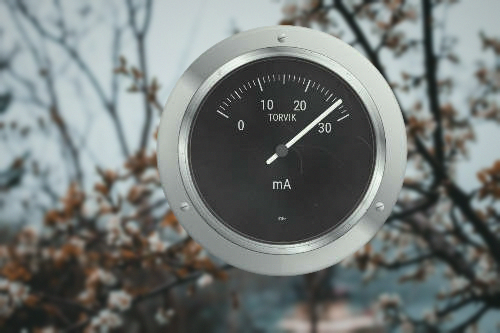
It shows 27 (mA)
